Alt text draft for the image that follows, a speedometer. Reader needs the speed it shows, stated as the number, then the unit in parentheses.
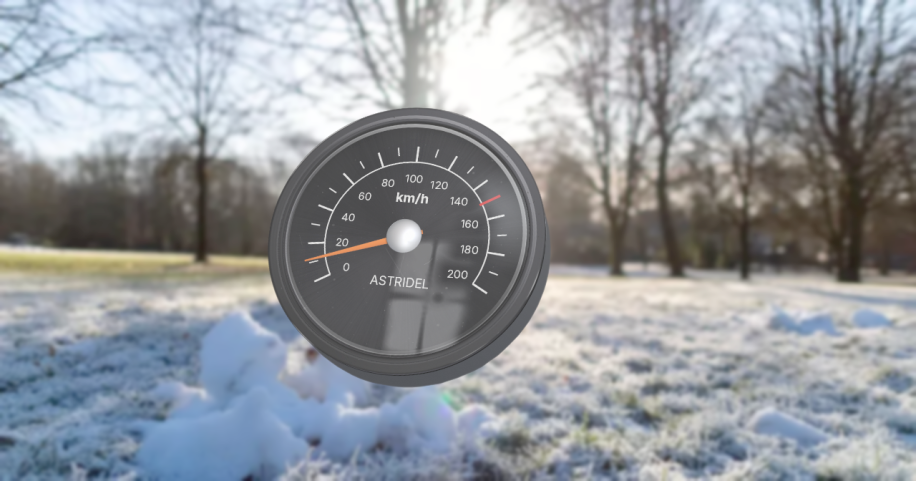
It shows 10 (km/h)
